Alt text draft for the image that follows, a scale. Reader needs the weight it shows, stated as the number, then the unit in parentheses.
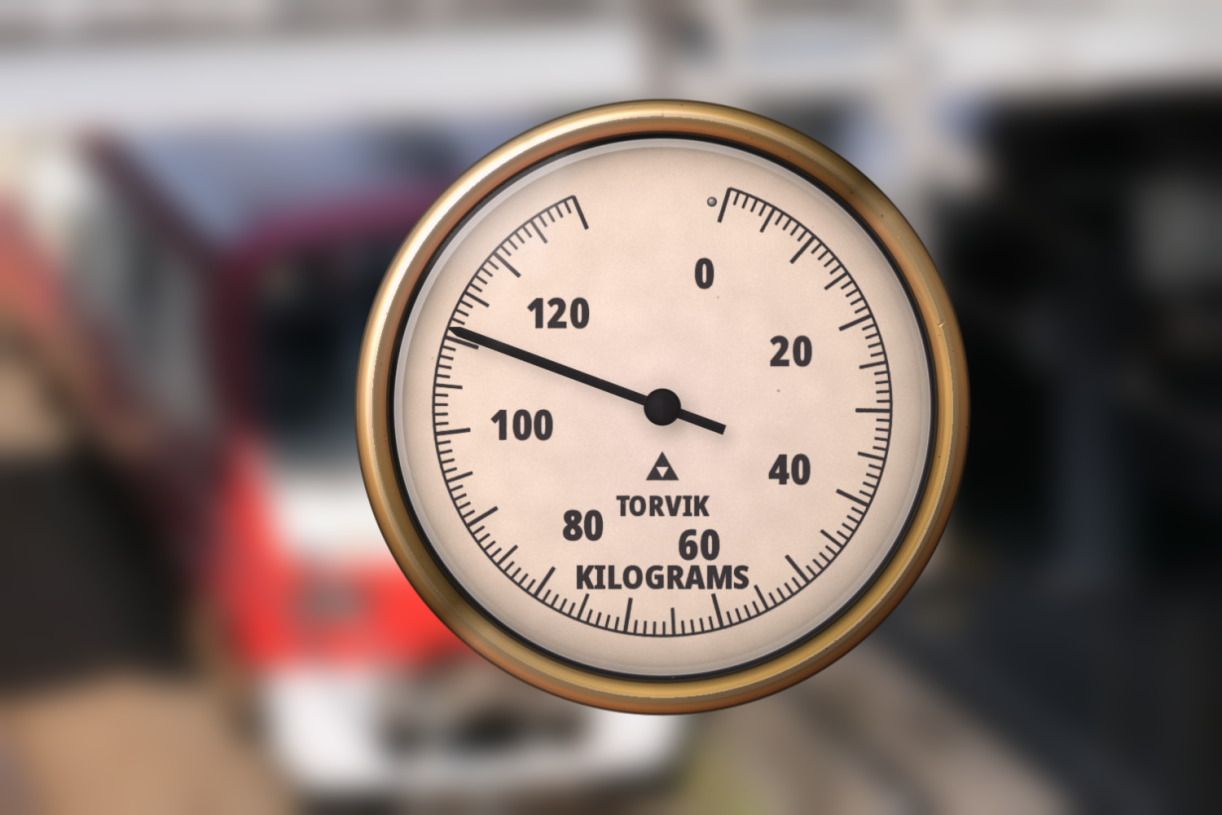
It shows 111 (kg)
